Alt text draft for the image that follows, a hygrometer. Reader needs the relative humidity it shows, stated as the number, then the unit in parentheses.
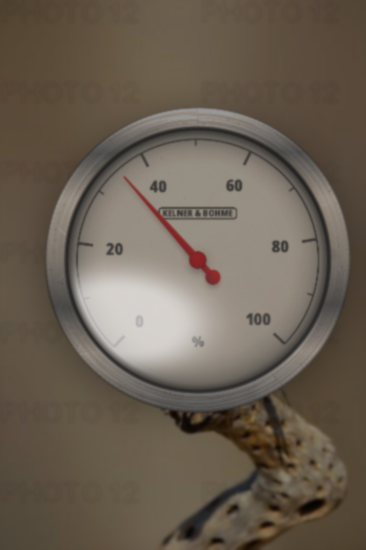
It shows 35 (%)
